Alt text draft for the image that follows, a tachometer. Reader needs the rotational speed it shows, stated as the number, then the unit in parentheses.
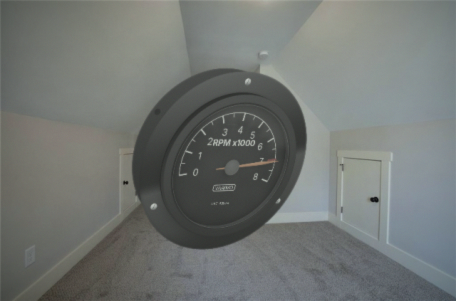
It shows 7000 (rpm)
